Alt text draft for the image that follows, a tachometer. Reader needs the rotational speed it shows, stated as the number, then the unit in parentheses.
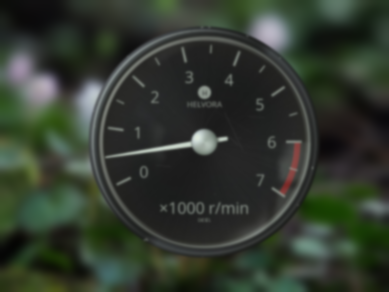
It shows 500 (rpm)
